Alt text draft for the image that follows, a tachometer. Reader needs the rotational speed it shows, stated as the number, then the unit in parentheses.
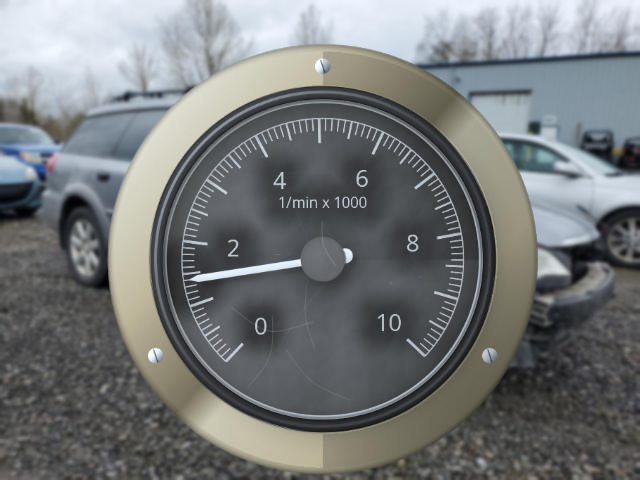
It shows 1400 (rpm)
